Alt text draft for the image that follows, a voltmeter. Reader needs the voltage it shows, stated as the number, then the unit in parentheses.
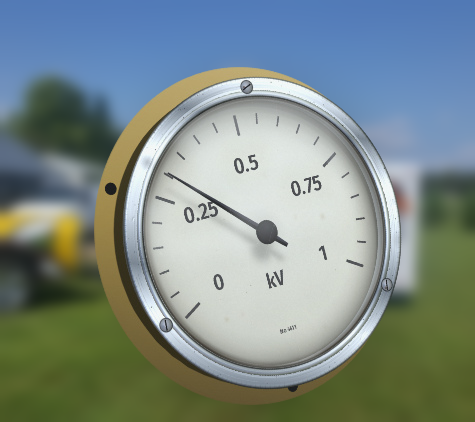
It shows 0.3 (kV)
